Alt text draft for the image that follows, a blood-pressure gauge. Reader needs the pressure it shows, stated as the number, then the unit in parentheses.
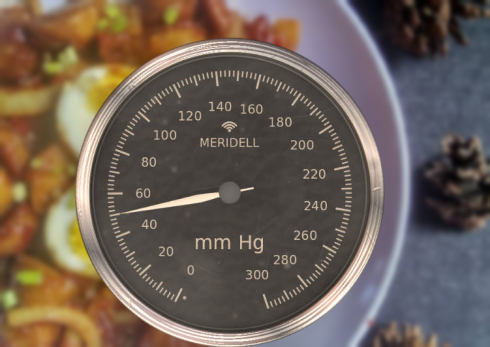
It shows 50 (mmHg)
